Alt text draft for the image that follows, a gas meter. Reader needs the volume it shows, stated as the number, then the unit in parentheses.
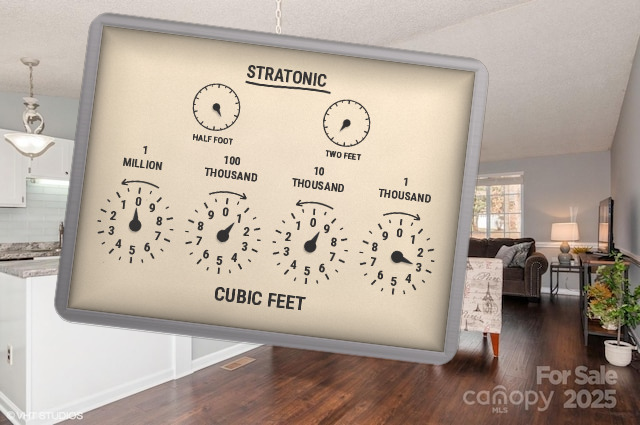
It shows 9300 (ft³)
